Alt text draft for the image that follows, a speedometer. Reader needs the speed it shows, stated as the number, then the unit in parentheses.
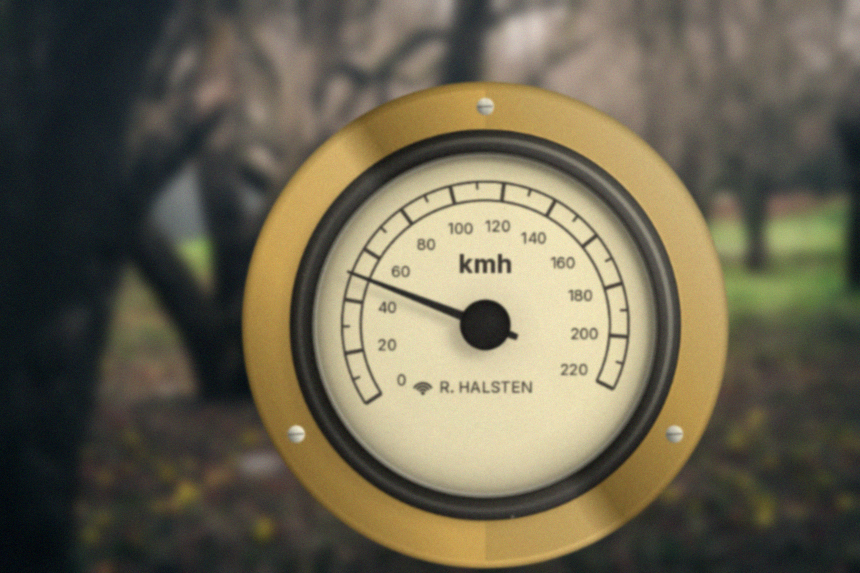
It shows 50 (km/h)
